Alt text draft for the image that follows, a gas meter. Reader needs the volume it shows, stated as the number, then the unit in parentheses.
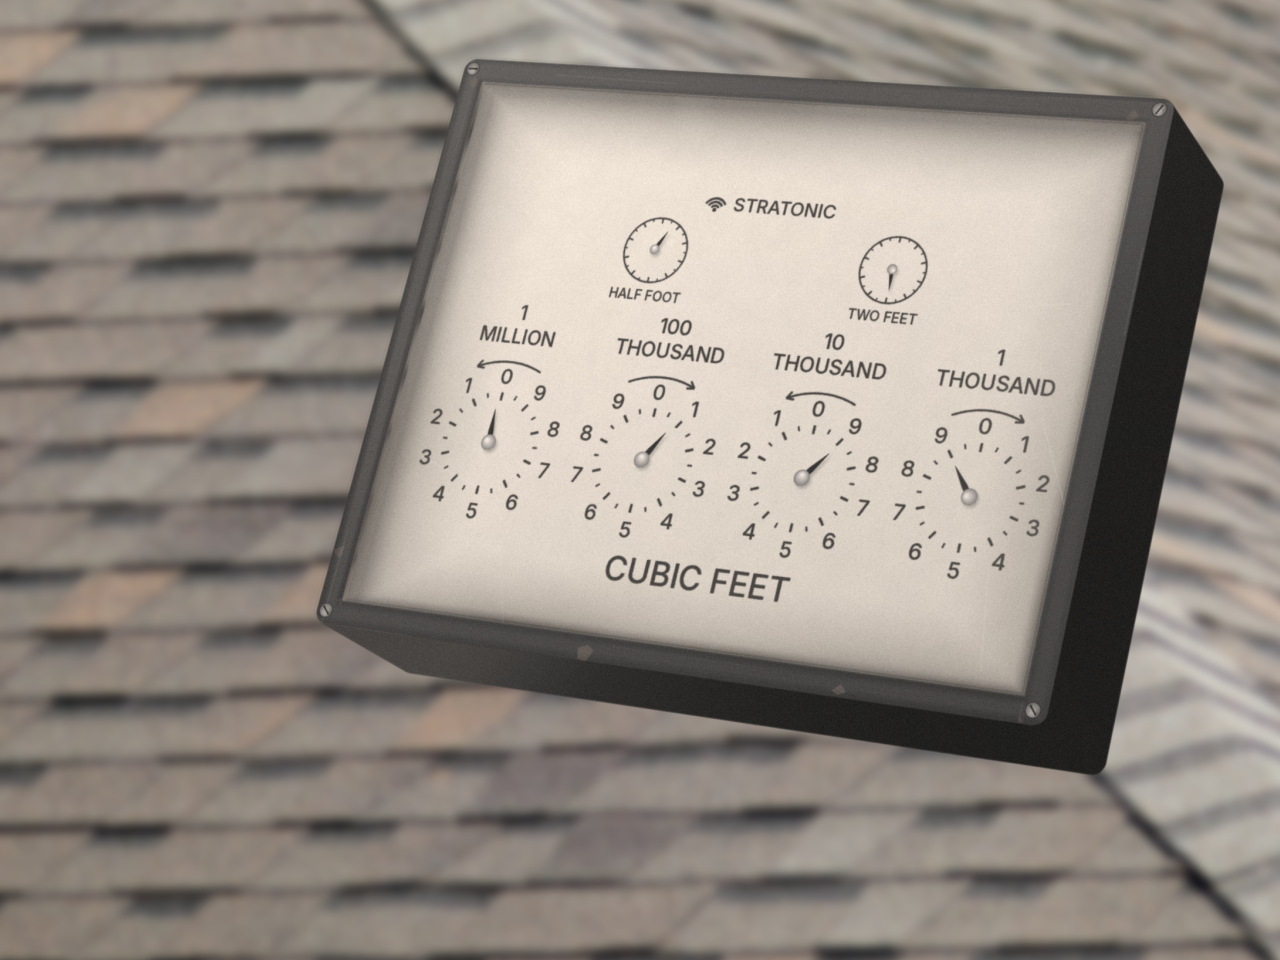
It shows 8900 (ft³)
